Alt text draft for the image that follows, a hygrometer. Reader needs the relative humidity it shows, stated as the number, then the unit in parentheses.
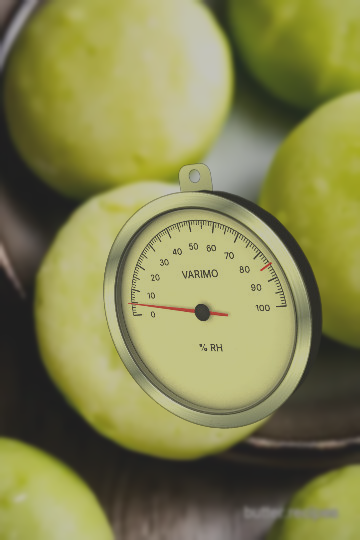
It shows 5 (%)
